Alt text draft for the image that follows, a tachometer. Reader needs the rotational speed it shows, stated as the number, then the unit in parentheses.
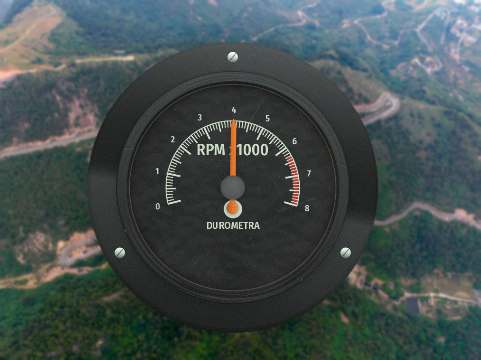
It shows 4000 (rpm)
